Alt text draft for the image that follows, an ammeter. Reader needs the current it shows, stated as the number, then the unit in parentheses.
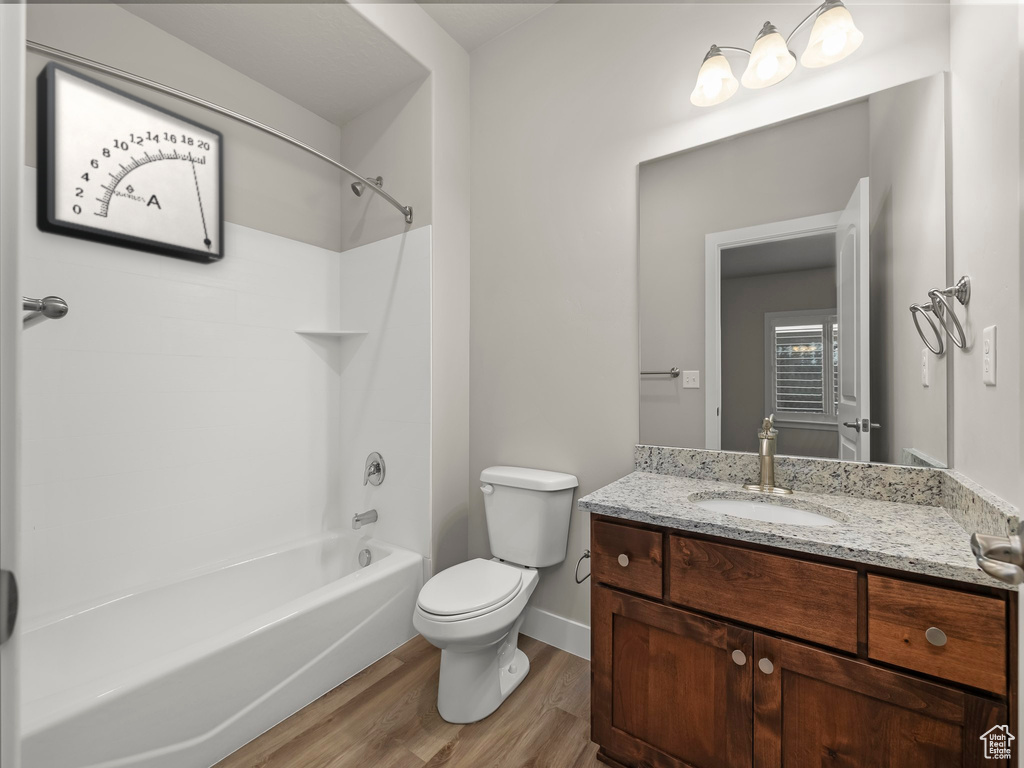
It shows 18 (A)
